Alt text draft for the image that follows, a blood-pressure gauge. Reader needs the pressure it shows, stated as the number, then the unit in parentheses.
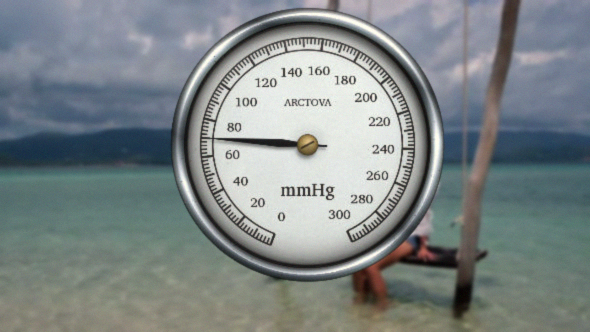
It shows 70 (mmHg)
